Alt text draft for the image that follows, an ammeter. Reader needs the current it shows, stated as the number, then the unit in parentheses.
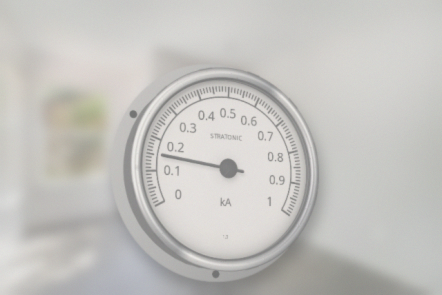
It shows 0.15 (kA)
